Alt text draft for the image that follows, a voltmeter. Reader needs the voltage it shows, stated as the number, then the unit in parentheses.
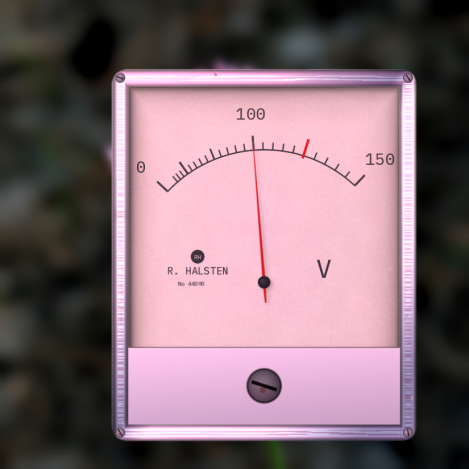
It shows 100 (V)
